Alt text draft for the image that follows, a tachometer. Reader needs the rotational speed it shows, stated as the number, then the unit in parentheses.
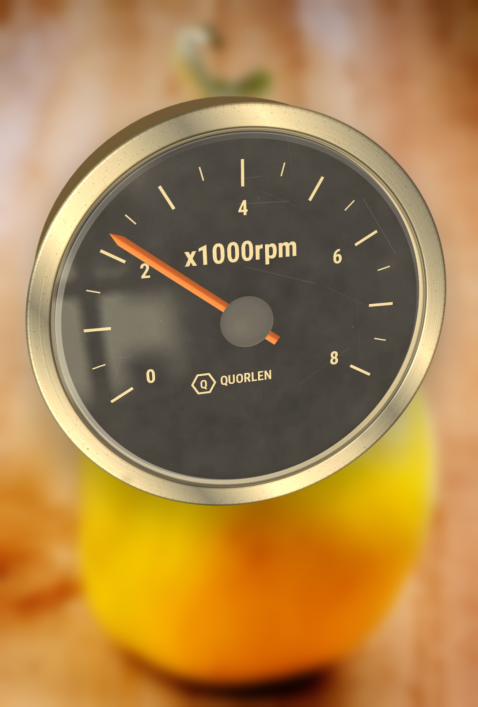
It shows 2250 (rpm)
